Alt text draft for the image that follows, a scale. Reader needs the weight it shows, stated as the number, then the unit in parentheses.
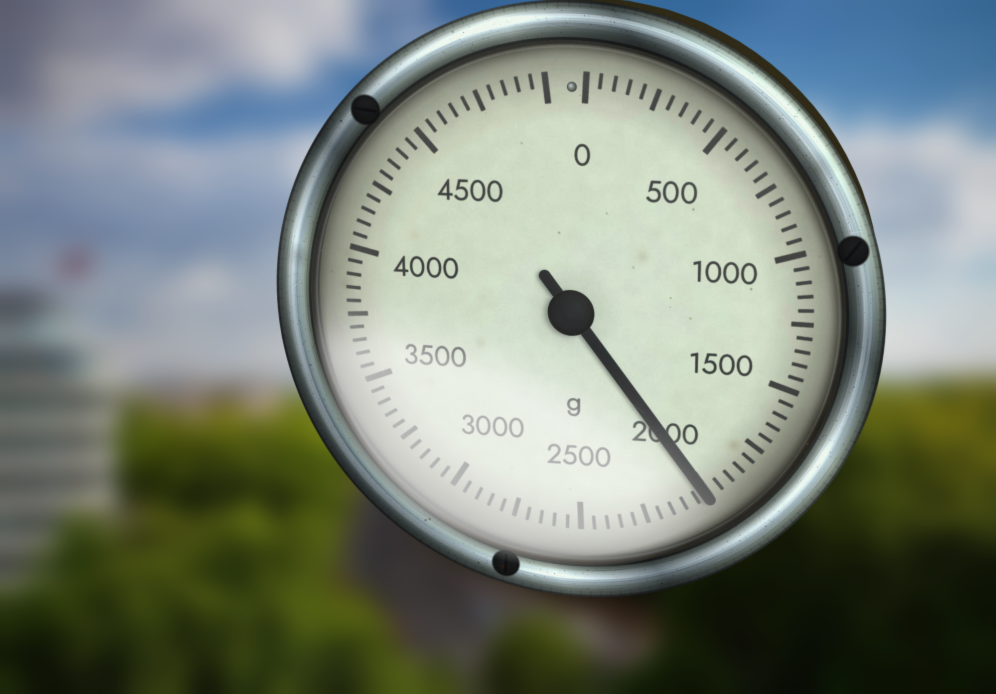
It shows 2000 (g)
